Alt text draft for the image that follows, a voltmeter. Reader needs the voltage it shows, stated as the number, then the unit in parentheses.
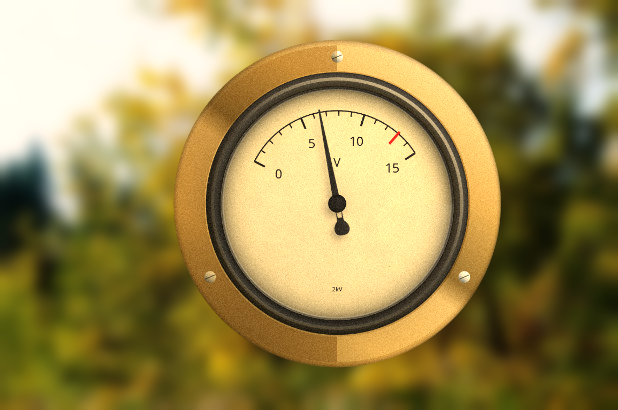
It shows 6.5 (V)
